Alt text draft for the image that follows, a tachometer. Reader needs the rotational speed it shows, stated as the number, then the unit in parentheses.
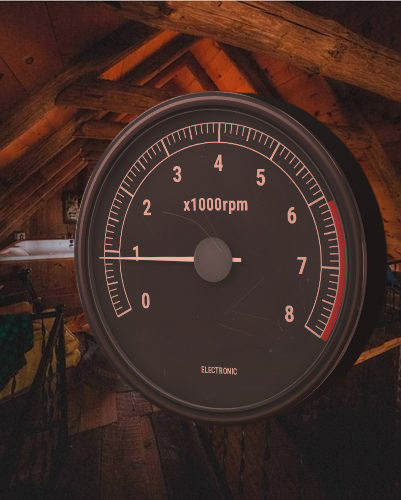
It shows 900 (rpm)
